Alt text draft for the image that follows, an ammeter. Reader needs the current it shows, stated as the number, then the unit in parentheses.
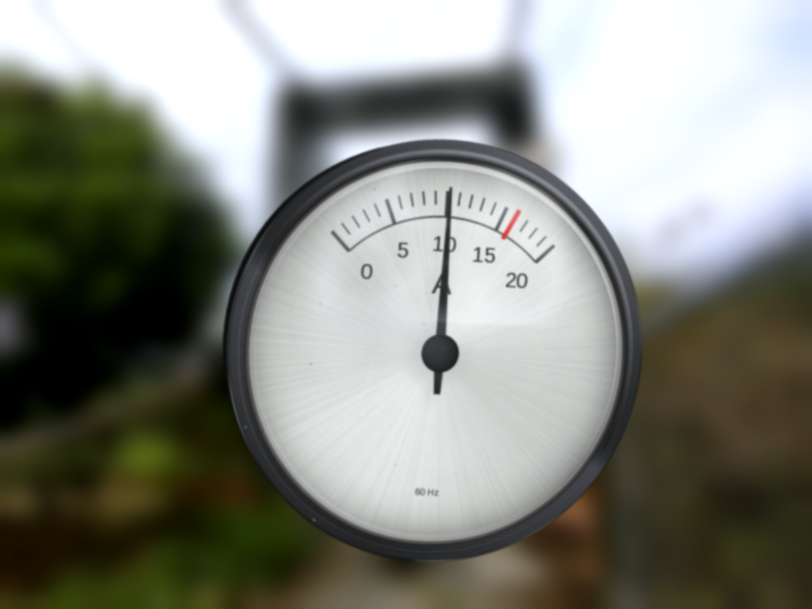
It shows 10 (A)
